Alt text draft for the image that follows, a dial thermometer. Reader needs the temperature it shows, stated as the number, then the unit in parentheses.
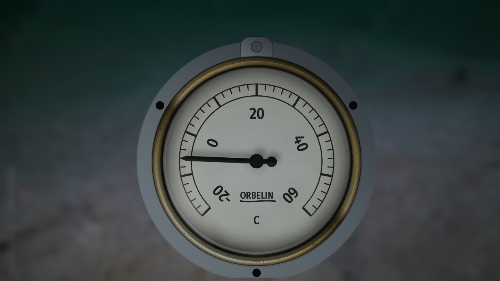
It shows -6 (°C)
